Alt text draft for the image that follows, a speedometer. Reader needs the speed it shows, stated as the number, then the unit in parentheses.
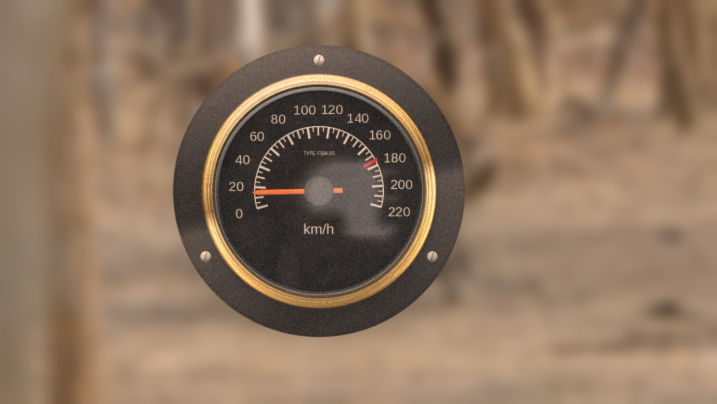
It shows 15 (km/h)
